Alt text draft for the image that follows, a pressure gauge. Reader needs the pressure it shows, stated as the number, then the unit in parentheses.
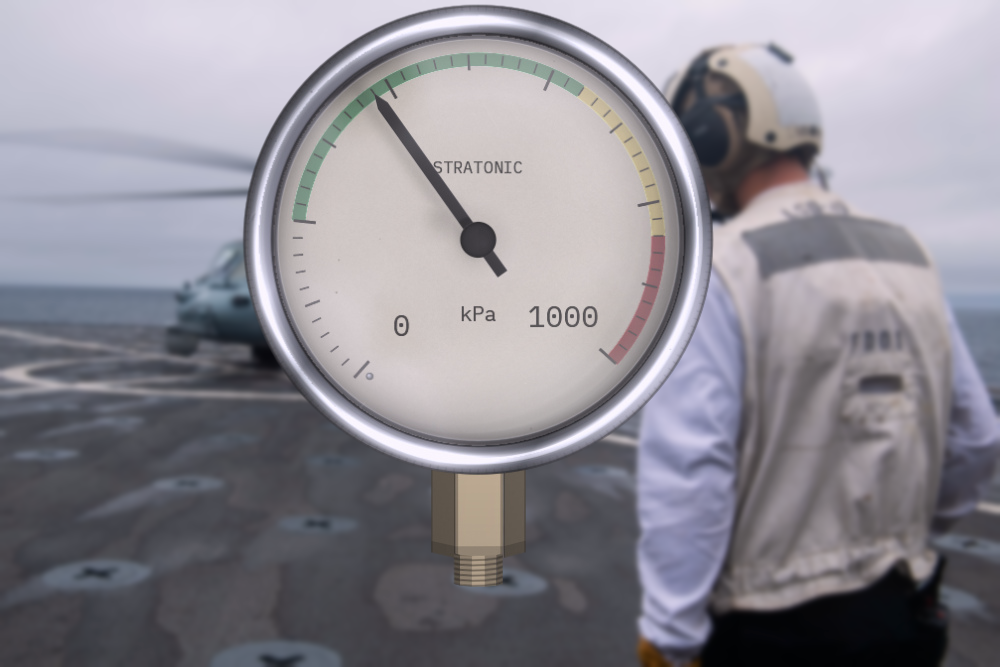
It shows 380 (kPa)
